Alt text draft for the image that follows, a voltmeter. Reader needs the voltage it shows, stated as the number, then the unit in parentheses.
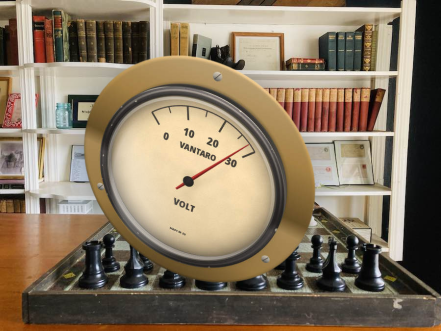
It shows 27.5 (V)
